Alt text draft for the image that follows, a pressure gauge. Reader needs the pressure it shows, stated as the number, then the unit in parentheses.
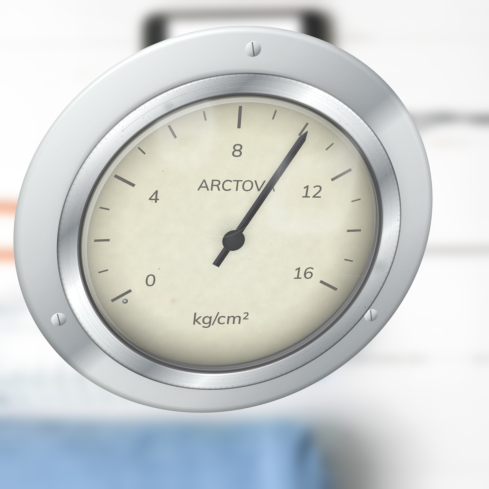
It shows 10 (kg/cm²)
